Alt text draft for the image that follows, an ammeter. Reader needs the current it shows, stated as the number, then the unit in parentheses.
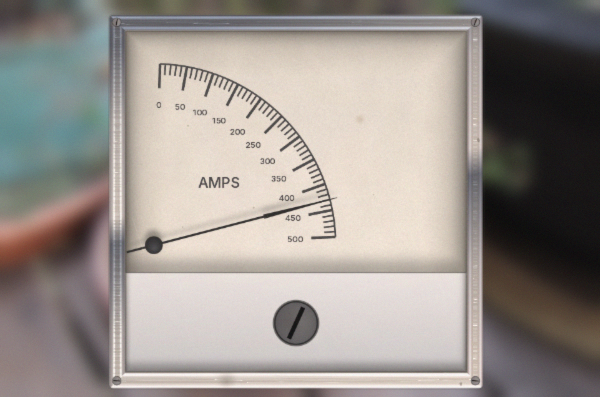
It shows 430 (A)
